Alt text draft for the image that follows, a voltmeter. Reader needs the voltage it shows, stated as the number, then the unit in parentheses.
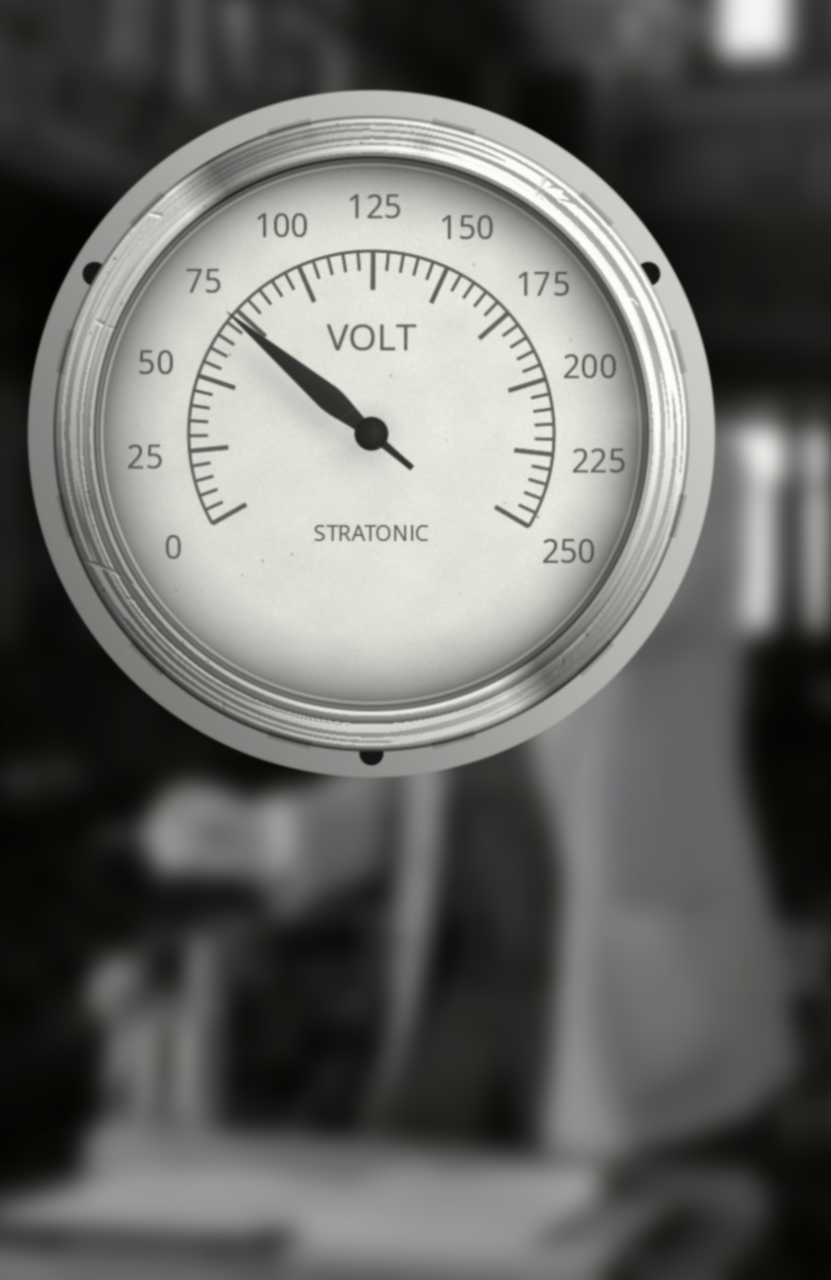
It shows 72.5 (V)
